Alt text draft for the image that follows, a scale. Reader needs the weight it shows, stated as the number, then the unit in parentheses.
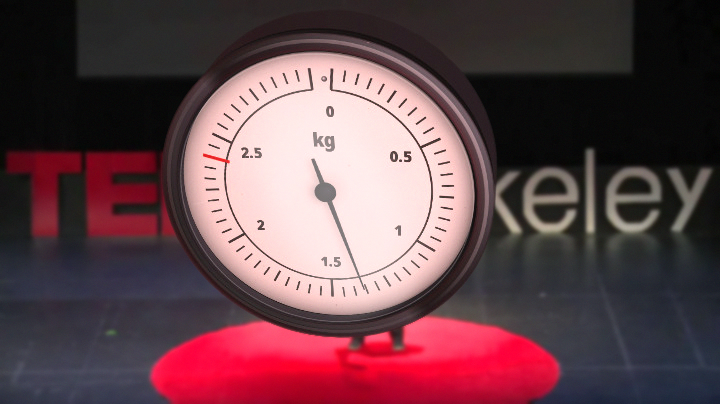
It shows 1.35 (kg)
